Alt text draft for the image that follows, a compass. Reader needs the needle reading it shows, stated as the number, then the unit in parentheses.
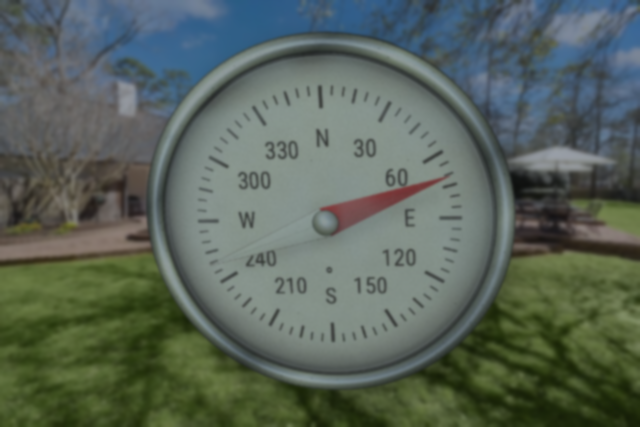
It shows 70 (°)
